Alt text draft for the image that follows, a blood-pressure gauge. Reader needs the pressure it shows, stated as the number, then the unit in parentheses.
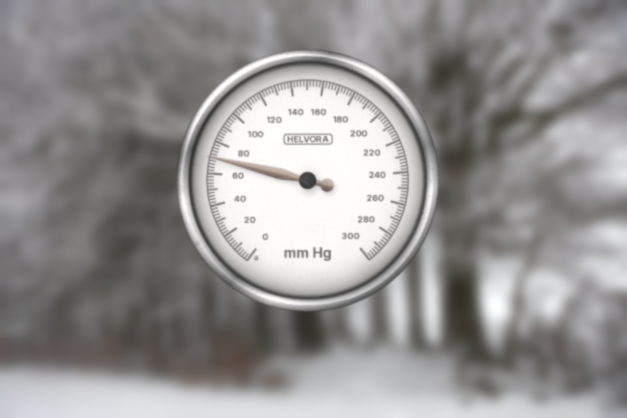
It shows 70 (mmHg)
